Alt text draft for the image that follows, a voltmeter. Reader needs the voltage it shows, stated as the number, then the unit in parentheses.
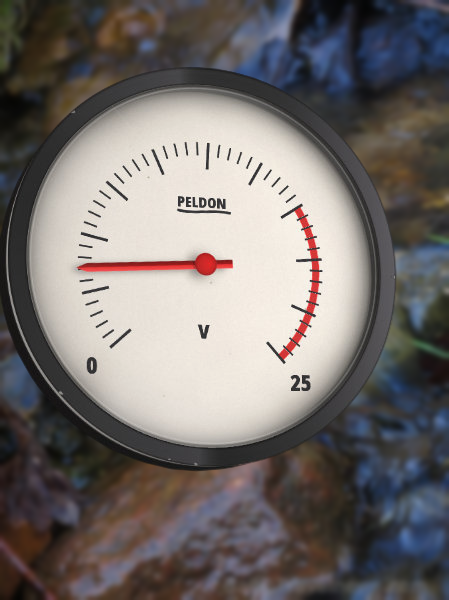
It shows 3.5 (V)
